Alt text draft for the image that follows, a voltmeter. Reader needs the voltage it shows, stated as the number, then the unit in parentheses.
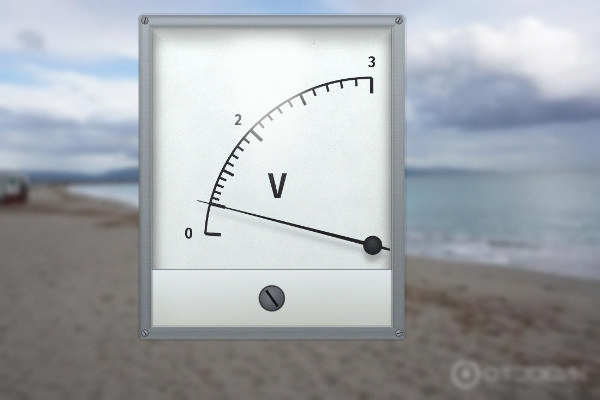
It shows 1 (V)
